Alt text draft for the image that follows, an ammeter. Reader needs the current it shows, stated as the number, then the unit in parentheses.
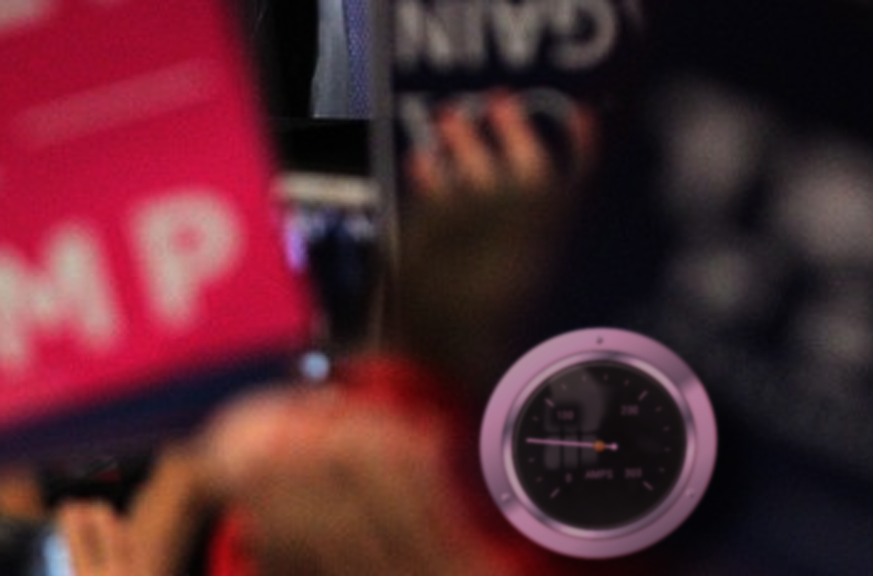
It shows 60 (A)
